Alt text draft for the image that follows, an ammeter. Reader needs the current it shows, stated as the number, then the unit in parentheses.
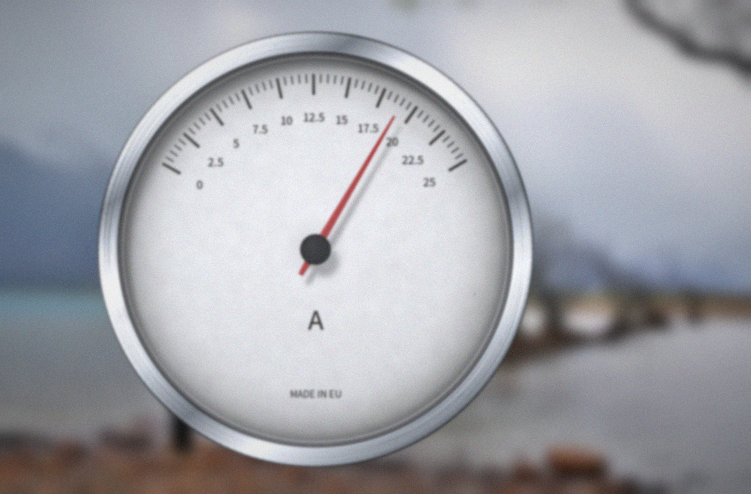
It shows 19 (A)
